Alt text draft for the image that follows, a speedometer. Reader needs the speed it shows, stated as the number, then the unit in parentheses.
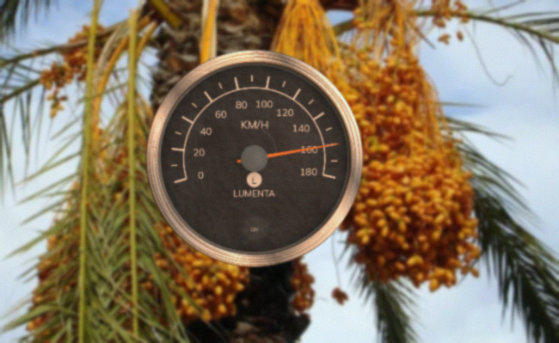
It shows 160 (km/h)
